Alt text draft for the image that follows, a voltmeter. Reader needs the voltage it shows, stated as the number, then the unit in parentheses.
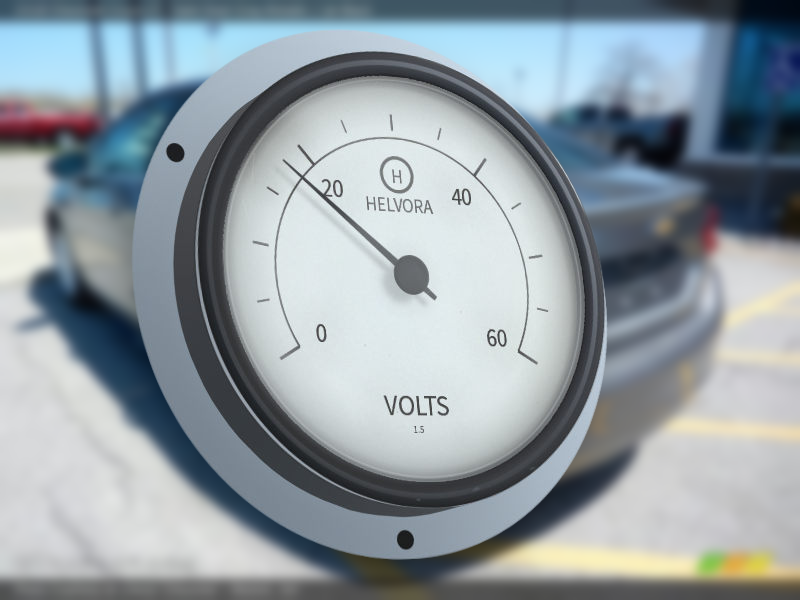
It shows 17.5 (V)
